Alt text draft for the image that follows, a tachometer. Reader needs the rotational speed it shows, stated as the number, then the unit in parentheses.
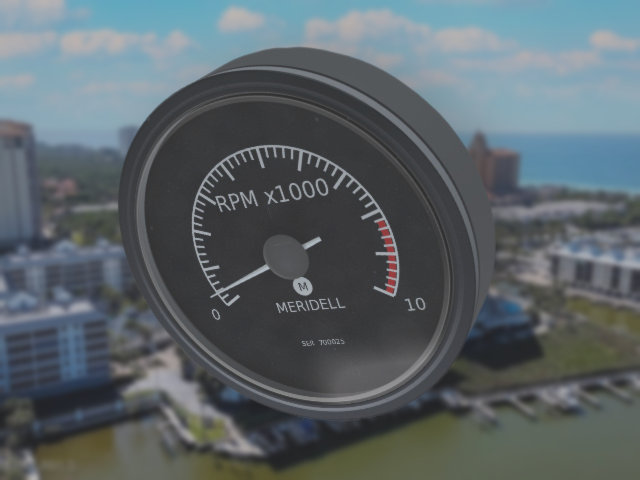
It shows 400 (rpm)
